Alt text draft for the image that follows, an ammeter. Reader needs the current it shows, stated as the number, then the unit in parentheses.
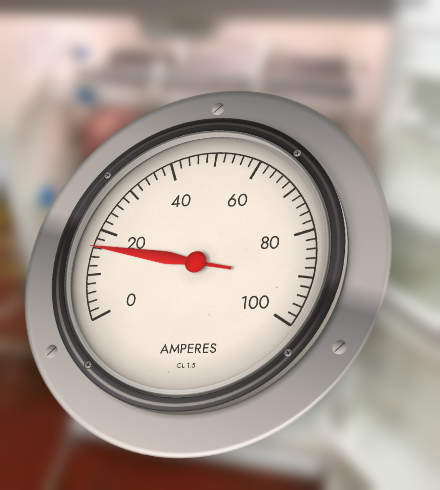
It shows 16 (A)
